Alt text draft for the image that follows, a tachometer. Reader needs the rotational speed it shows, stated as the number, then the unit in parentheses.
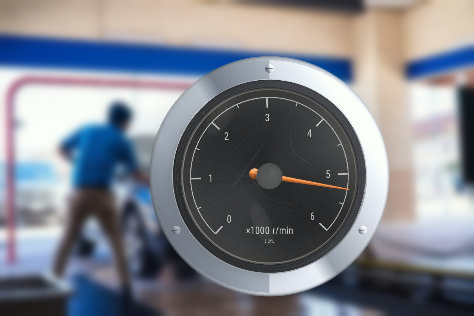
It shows 5250 (rpm)
